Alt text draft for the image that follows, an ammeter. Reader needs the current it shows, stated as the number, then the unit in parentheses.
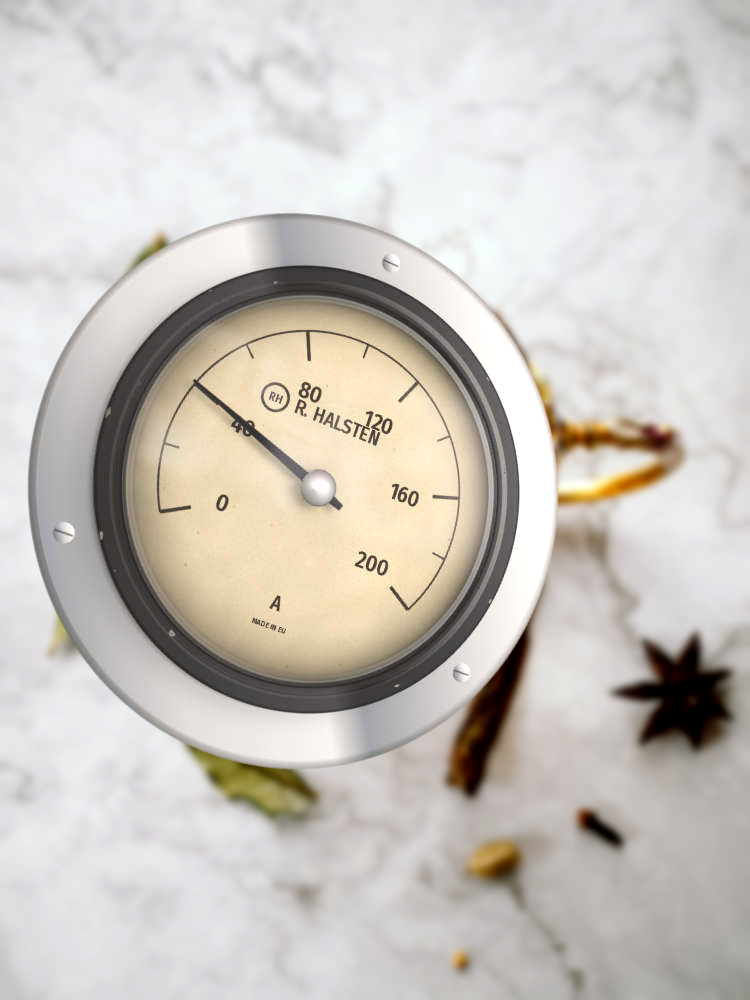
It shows 40 (A)
